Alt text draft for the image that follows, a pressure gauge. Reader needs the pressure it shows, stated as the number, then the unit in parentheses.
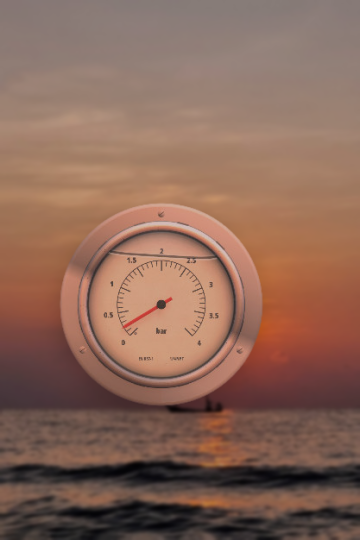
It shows 0.2 (bar)
